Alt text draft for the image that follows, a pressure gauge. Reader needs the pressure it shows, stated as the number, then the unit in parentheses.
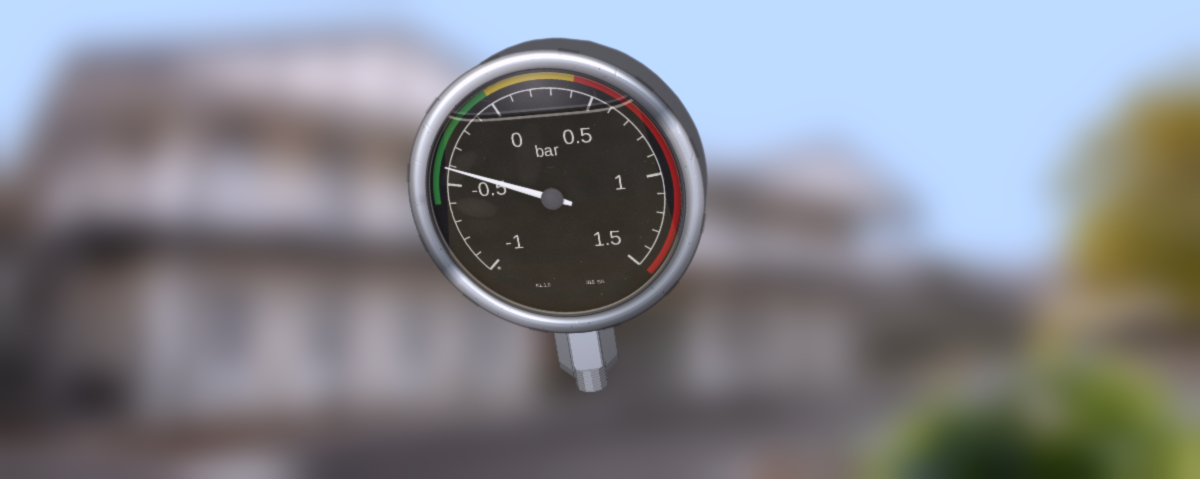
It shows -0.4 (bar)
